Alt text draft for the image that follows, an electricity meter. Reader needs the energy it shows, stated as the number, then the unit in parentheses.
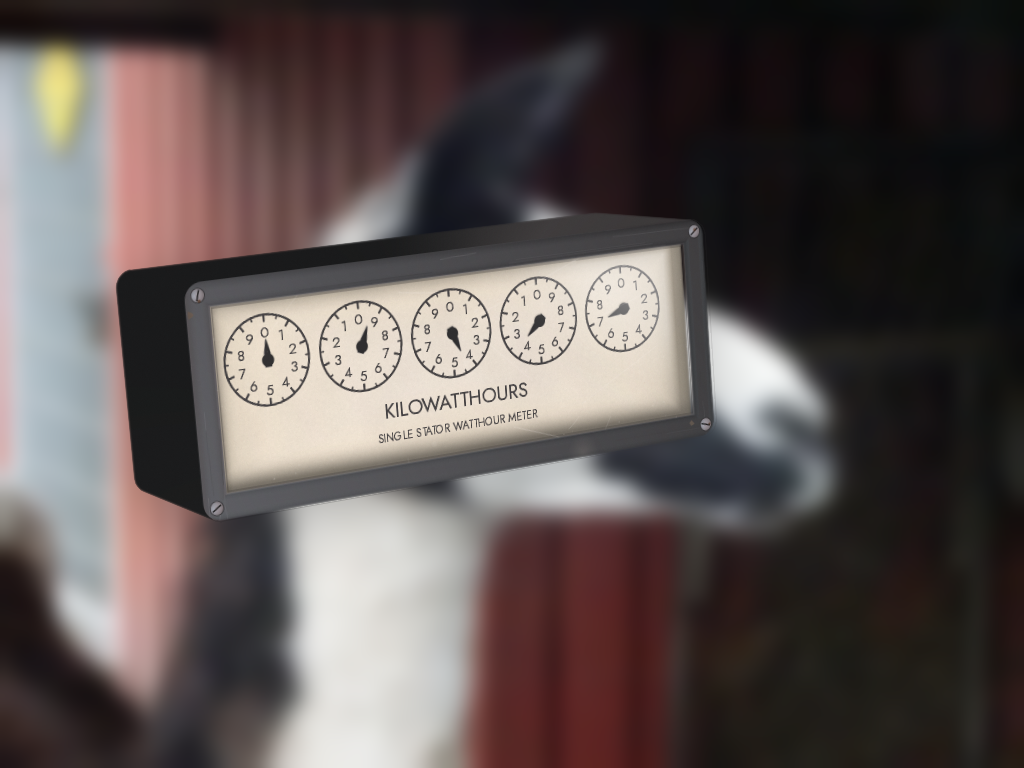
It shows 99437 (kWh)
